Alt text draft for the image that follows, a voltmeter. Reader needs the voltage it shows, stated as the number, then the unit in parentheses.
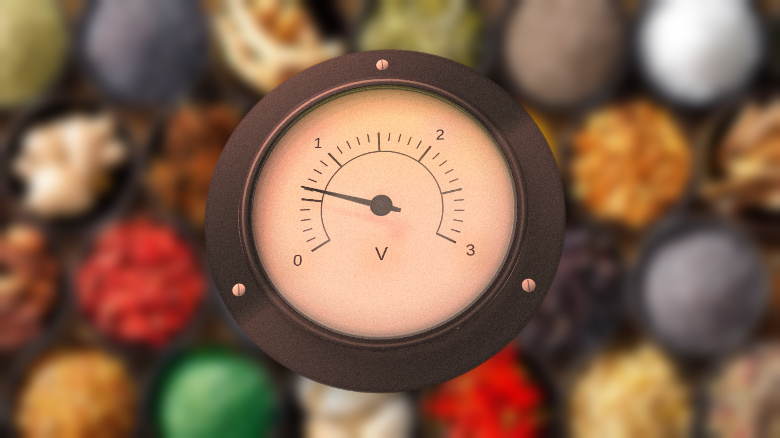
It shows 0.6 (V)
